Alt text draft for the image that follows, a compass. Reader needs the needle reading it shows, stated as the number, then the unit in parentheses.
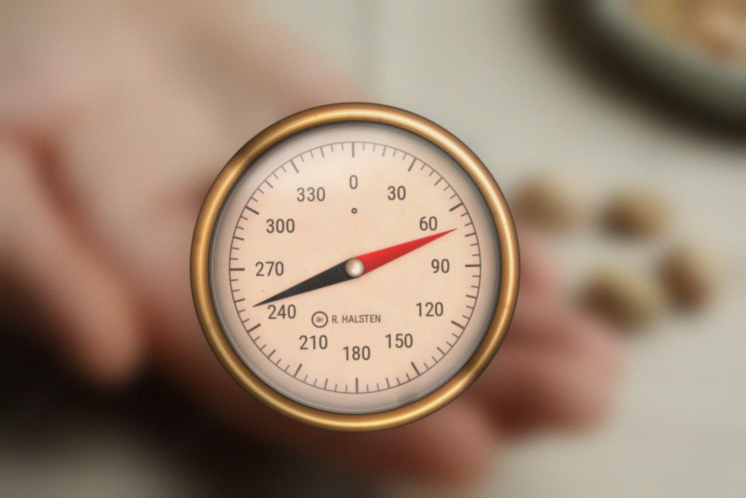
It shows 70 (°)
